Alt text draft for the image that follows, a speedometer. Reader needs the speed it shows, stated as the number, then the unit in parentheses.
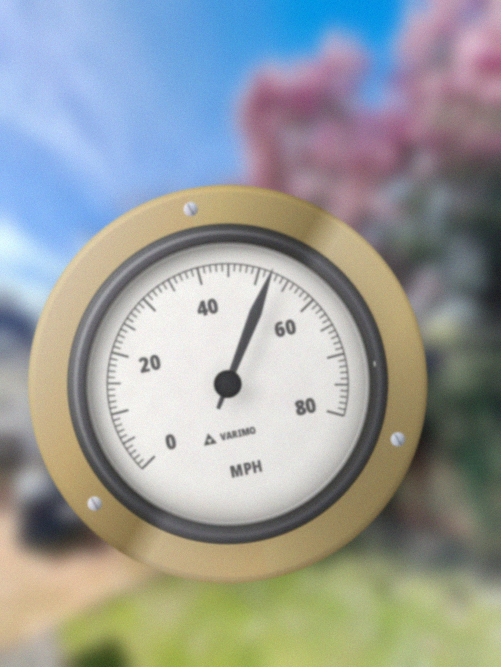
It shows 52 (mph)
